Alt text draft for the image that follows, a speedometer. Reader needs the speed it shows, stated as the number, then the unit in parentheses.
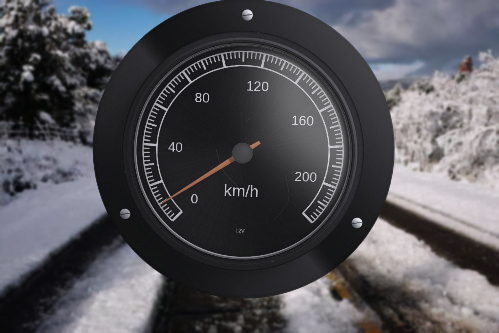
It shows 10 (km/h)
